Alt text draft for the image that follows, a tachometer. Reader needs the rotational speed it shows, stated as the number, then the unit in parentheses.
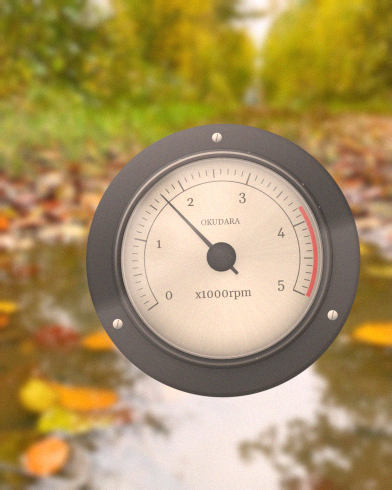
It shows 1700 (rpm)
